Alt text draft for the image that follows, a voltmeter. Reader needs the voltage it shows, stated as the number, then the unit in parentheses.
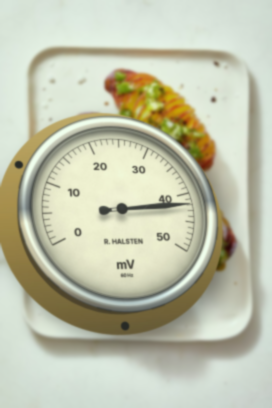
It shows 42 (mV)
